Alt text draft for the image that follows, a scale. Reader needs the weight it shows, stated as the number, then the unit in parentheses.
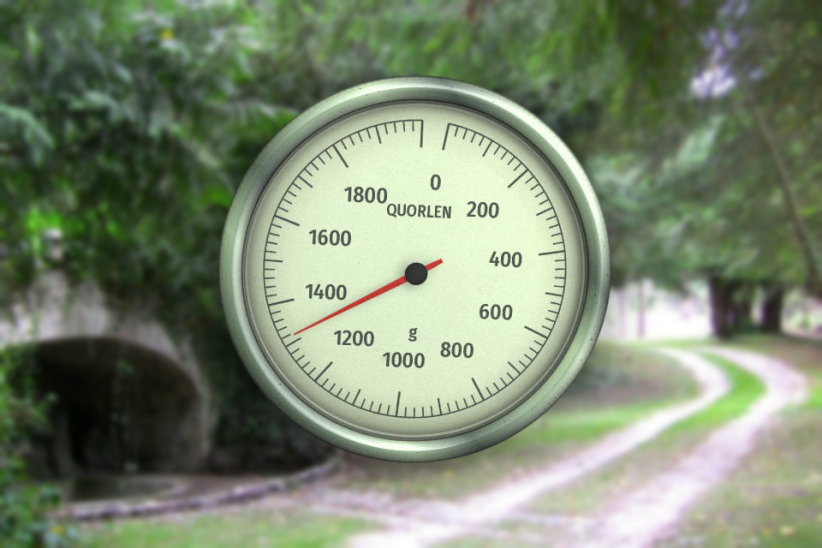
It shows 1320 (g)
